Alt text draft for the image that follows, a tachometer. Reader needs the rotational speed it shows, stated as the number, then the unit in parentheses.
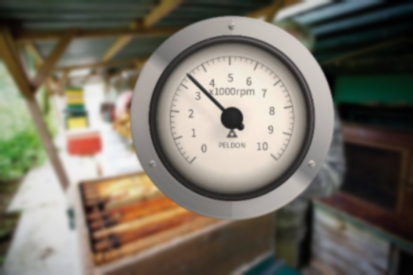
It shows 3400 (rpm)
